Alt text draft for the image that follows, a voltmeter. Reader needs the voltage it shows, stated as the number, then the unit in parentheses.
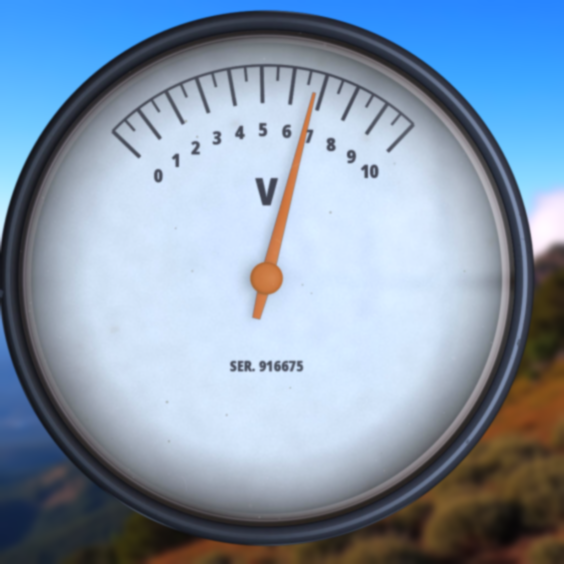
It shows 6.75 (V)
